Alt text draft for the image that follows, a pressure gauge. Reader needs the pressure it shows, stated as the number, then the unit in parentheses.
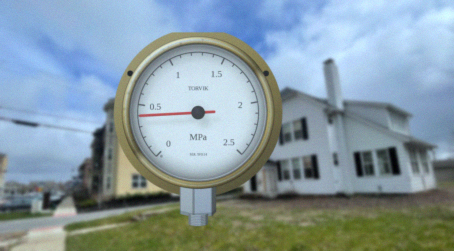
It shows 0.4 (MPa)
